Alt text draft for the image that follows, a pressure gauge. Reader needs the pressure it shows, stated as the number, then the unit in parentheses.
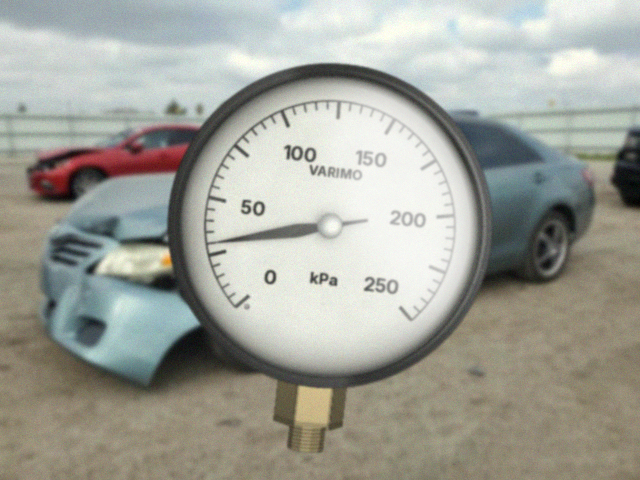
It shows 30 (kPa)
